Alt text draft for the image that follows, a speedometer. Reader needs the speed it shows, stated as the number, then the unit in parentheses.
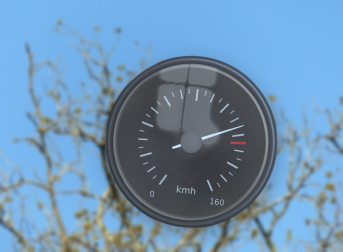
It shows 115 (km/h)
